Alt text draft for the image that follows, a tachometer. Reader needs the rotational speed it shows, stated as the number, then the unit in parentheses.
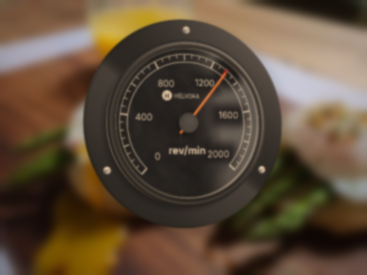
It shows 1300 (rpm)
